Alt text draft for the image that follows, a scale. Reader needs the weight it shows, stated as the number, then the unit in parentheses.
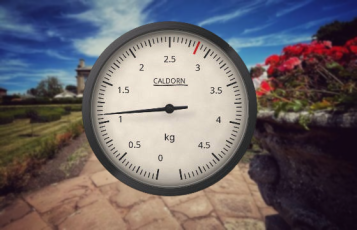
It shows 1.1 (kg)
